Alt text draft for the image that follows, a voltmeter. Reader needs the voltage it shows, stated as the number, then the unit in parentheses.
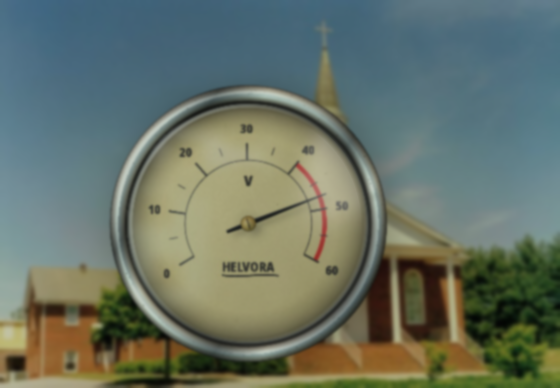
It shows 47.5 (V)
